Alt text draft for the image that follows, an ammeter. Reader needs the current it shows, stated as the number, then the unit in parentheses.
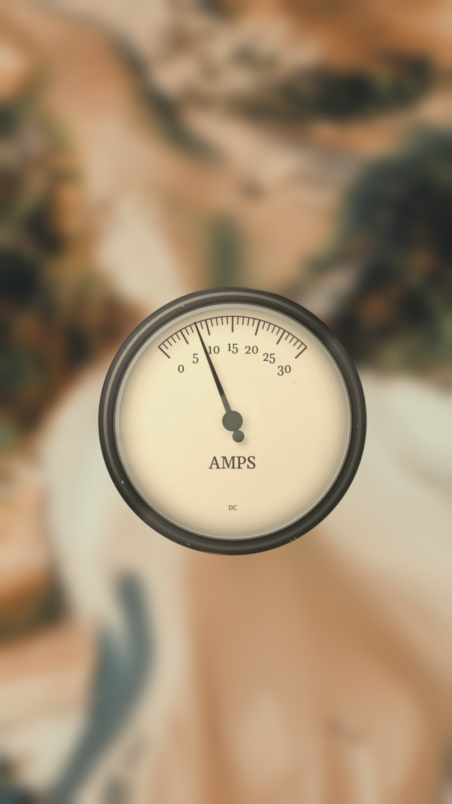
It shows 8 (A)
